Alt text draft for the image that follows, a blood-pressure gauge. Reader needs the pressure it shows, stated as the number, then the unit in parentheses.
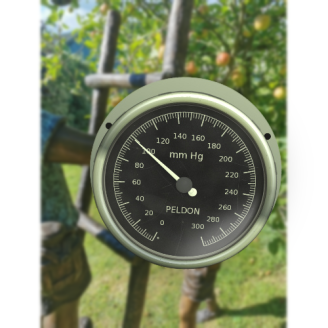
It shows 100 (mmHg)
